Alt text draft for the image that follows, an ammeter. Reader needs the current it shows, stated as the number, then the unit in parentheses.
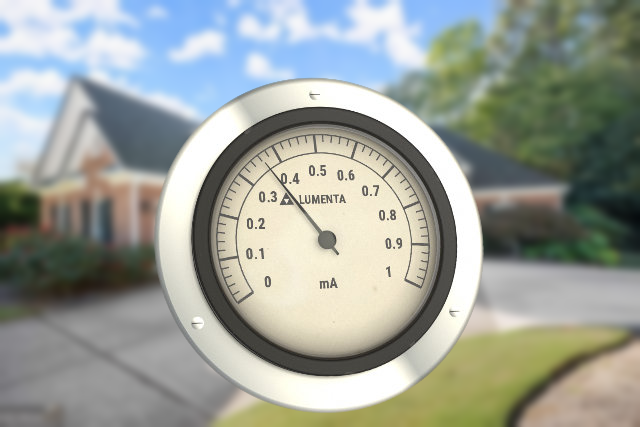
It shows 0.36 (mA)
